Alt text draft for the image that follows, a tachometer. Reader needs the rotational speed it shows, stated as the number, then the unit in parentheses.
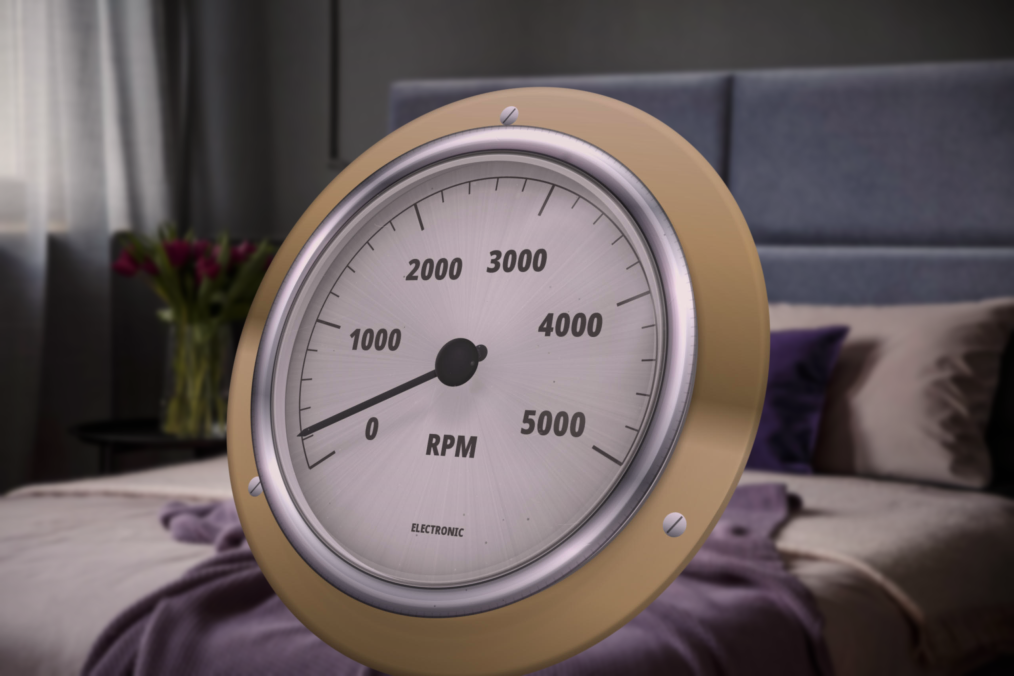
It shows 200 (rpm)
